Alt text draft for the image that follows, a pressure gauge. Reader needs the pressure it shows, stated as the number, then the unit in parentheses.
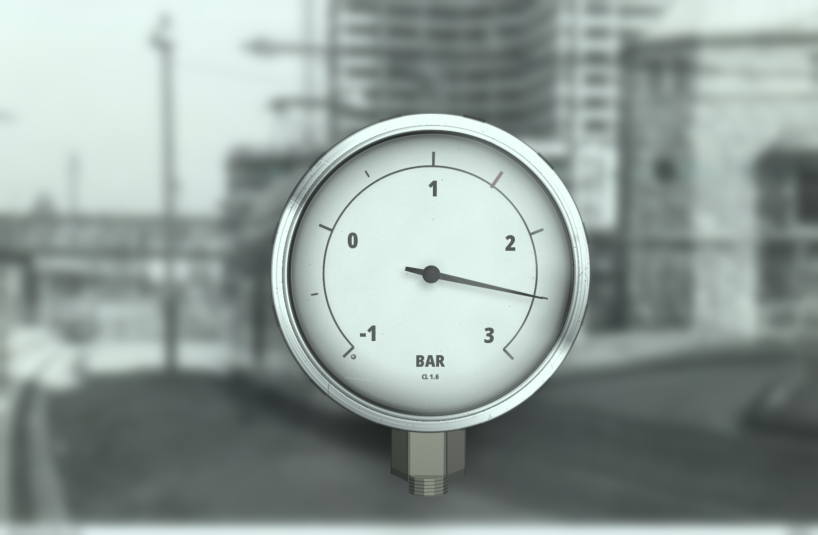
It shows 2.5 (bar)
